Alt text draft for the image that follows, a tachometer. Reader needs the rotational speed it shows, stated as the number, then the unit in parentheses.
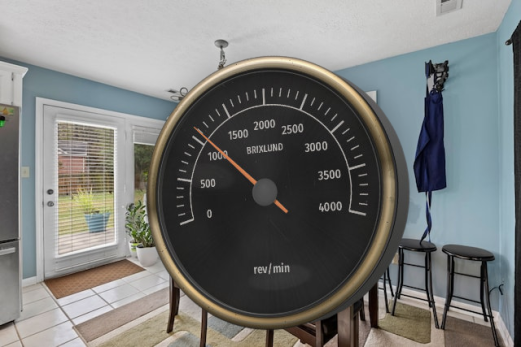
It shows 1100 (rpm)
